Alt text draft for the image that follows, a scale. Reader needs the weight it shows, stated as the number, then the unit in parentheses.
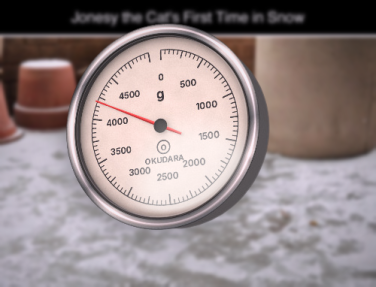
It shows 4200 (g)
